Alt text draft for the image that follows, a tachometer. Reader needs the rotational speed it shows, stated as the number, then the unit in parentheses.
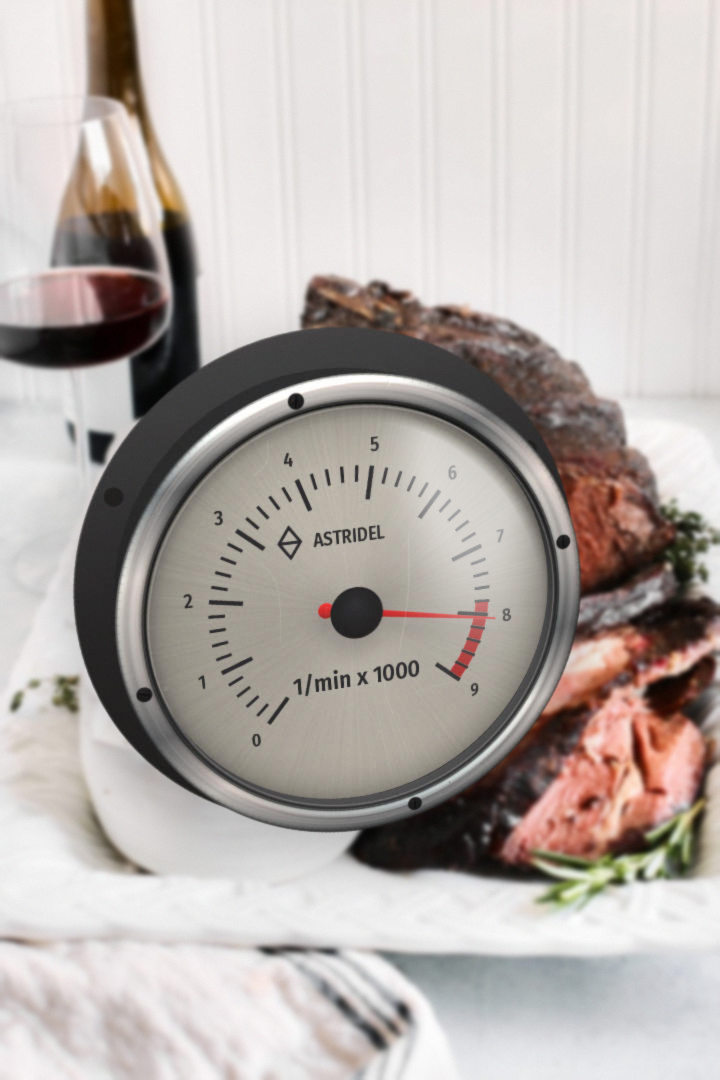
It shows 8000 (rpm)
